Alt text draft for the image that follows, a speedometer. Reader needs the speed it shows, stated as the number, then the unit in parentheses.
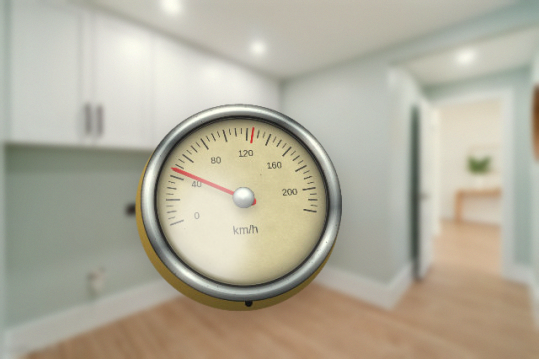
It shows 45 (km/h)
